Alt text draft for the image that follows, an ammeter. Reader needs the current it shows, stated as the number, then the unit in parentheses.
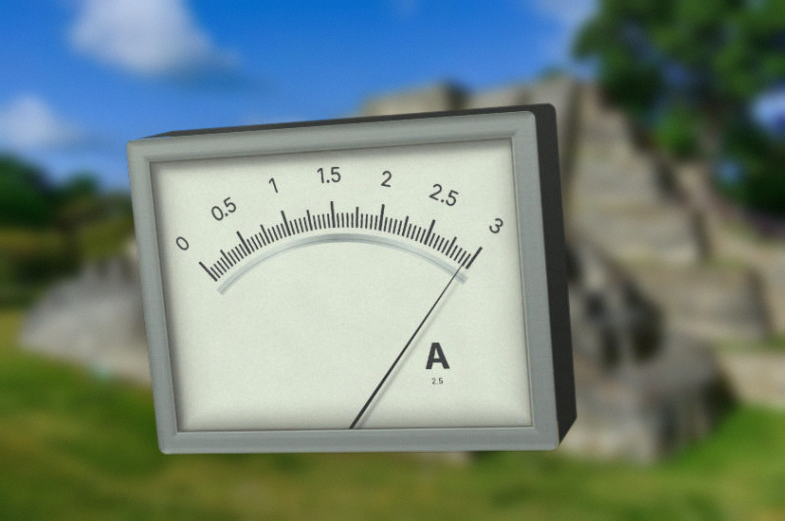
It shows 2.95 (A)
